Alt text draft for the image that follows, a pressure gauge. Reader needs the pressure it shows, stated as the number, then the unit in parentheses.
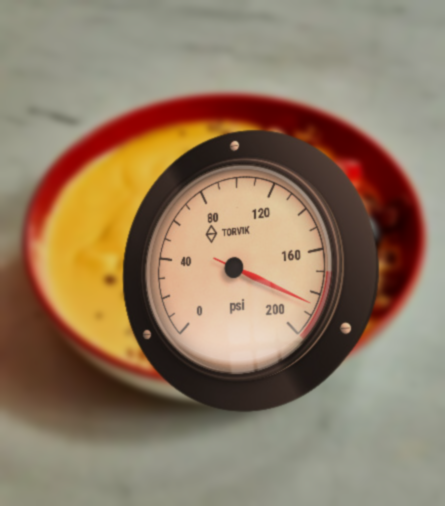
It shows 185 (psi)
